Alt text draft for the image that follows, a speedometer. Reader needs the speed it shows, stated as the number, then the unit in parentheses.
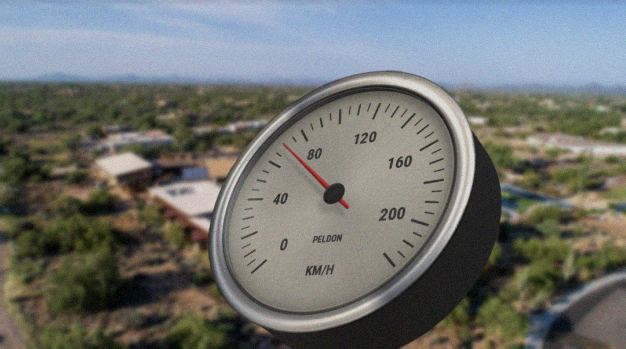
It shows 70 (km/h)
